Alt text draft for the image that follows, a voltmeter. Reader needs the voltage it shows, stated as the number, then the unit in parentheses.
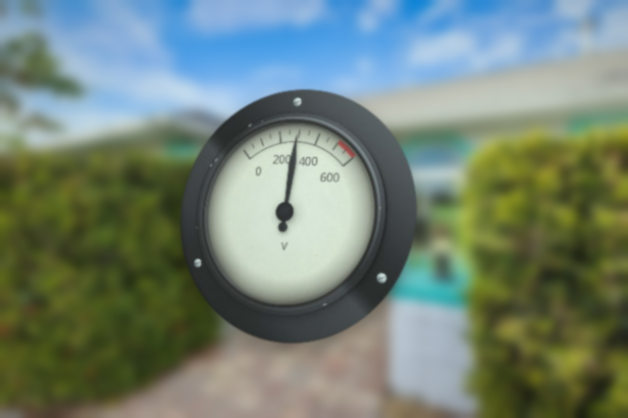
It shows 300 (V)
